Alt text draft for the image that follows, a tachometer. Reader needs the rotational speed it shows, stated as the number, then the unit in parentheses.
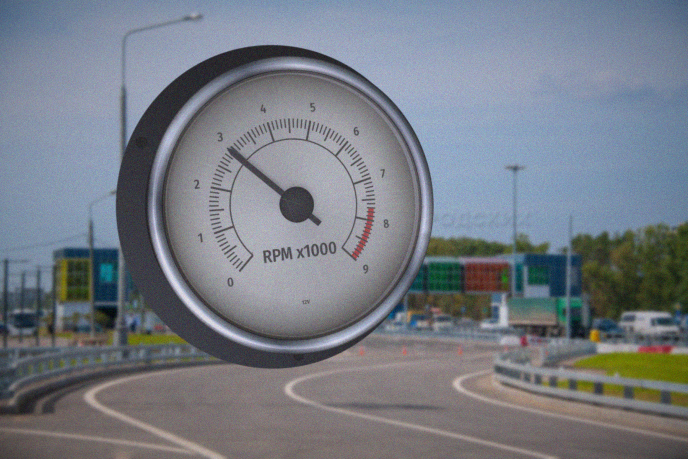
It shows 2900 (rpm)
